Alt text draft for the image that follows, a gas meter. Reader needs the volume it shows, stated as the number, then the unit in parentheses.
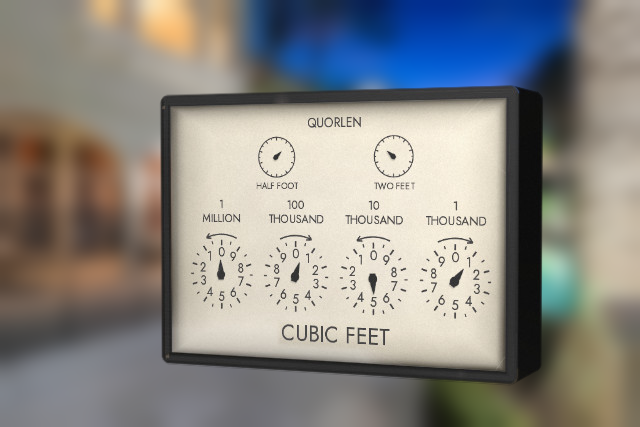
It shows 5100 (ft³)
